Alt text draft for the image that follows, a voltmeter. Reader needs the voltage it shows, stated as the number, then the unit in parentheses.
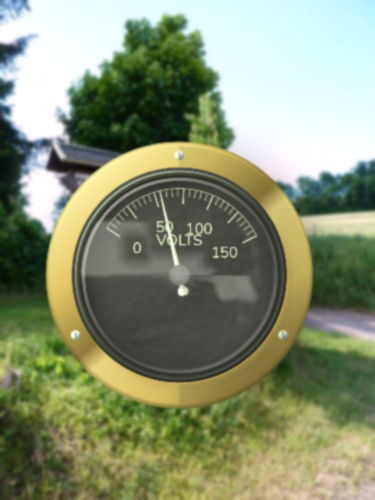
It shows 55 (V)
